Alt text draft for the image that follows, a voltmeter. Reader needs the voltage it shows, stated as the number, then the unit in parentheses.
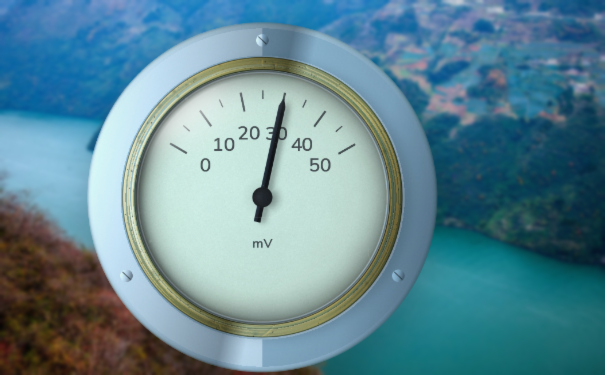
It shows 30 (mV)
